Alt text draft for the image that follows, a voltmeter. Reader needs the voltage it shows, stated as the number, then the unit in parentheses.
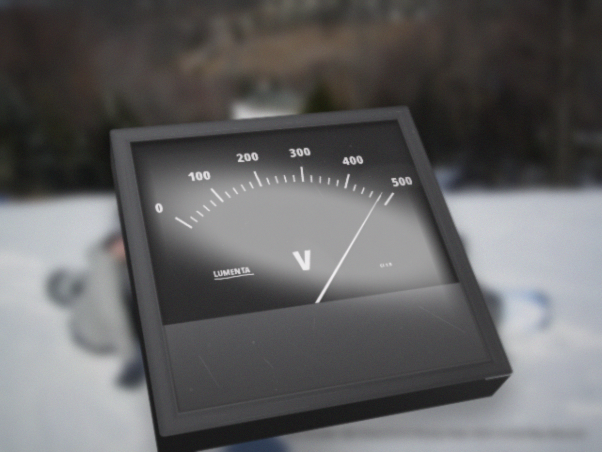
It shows 480 (V)
